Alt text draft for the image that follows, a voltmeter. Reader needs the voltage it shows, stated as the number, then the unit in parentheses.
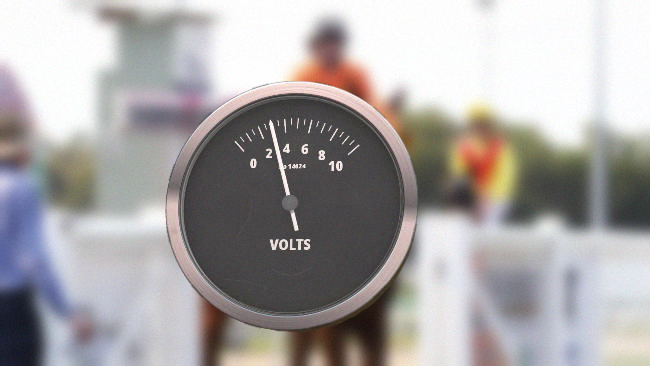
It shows 3 (V)
